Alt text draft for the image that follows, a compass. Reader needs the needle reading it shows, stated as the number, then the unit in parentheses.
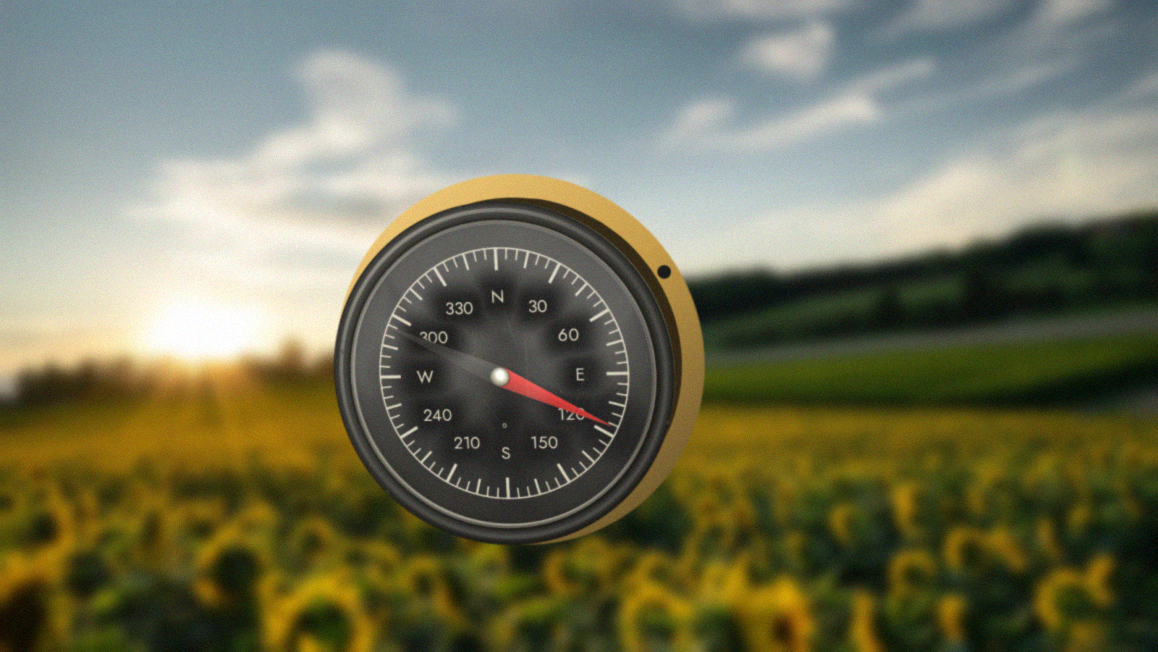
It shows 115 (°)
